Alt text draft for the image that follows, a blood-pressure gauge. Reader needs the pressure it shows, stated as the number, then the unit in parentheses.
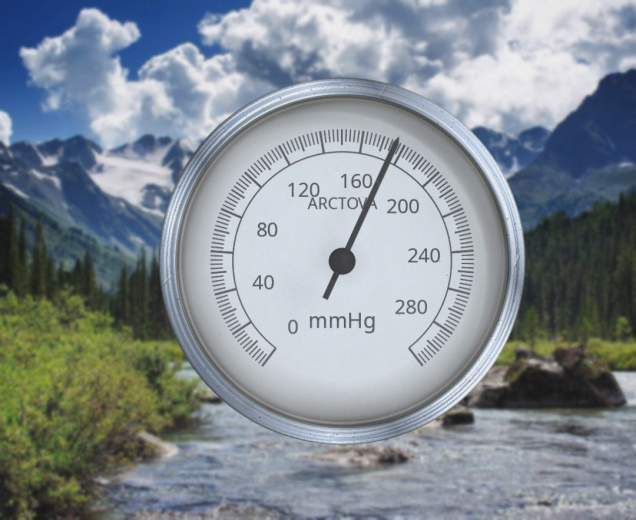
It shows 176 (mmHg)
